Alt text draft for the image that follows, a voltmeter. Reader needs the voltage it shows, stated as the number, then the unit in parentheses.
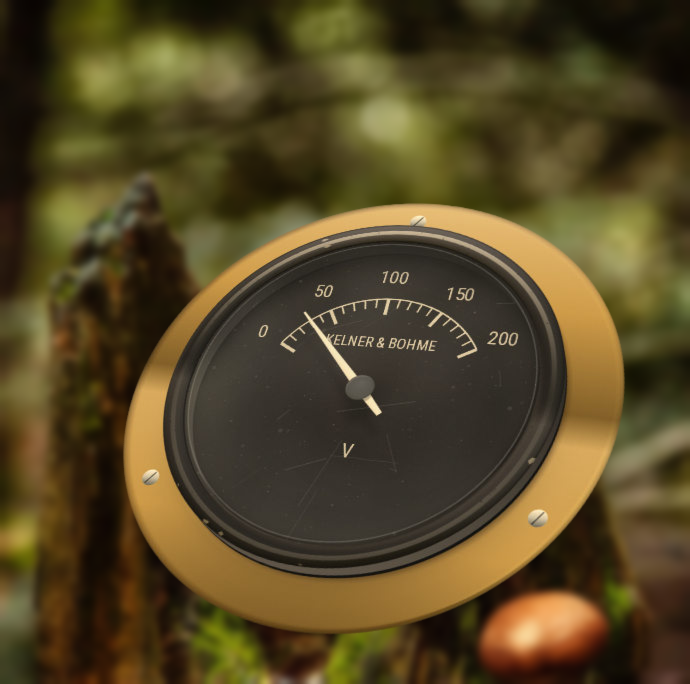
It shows 30 (V)
